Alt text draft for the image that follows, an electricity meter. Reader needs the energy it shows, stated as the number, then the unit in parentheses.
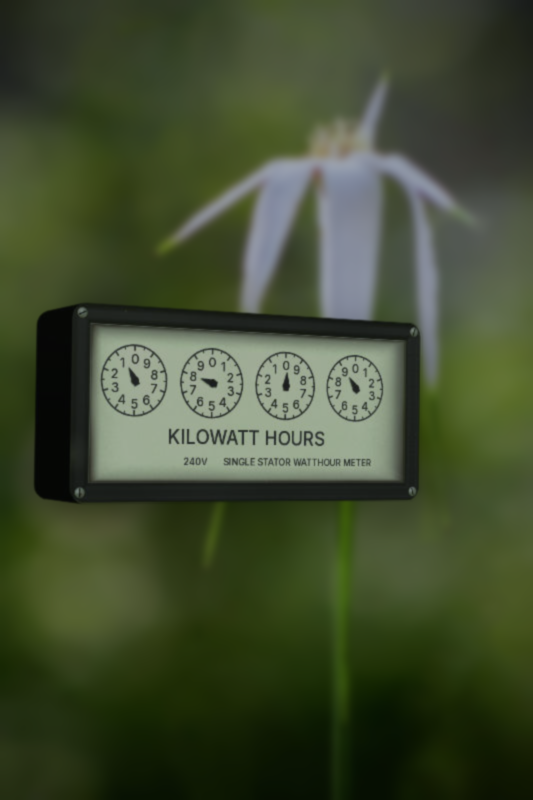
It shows 799 (kWh)
